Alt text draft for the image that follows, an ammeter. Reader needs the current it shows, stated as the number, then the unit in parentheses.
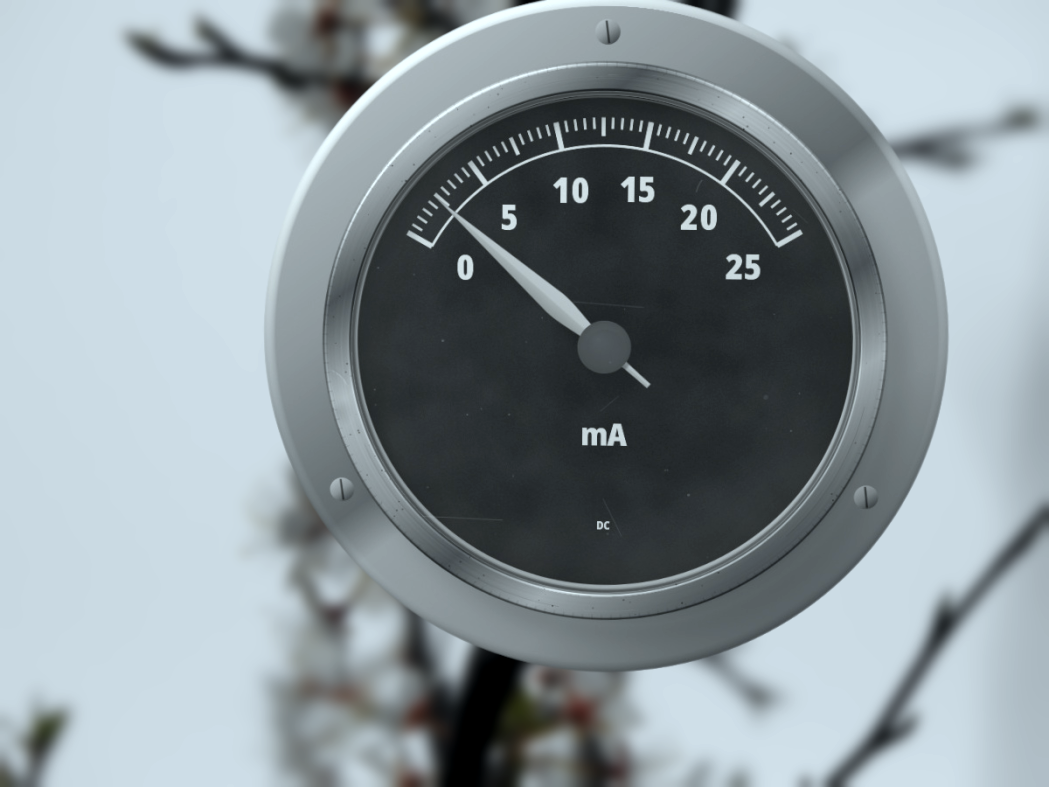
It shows 2.5 (mA)
